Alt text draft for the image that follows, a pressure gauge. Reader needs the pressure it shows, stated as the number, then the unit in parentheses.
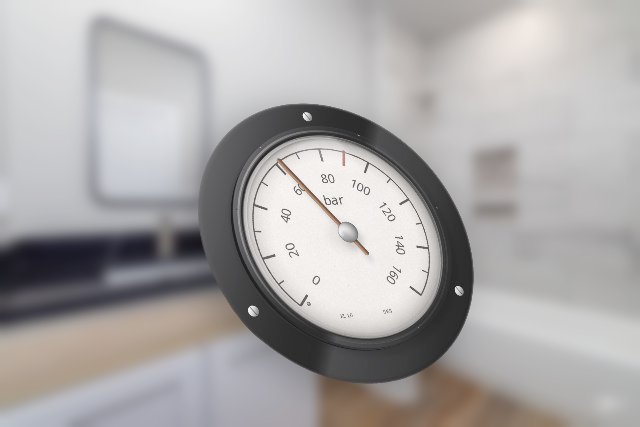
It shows 60 (bar)
